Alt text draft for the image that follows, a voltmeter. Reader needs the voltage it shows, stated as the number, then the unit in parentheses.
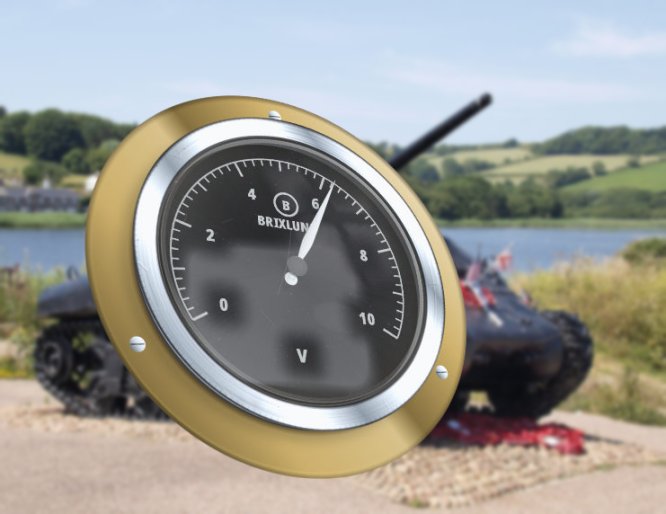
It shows 6.2 (V)
